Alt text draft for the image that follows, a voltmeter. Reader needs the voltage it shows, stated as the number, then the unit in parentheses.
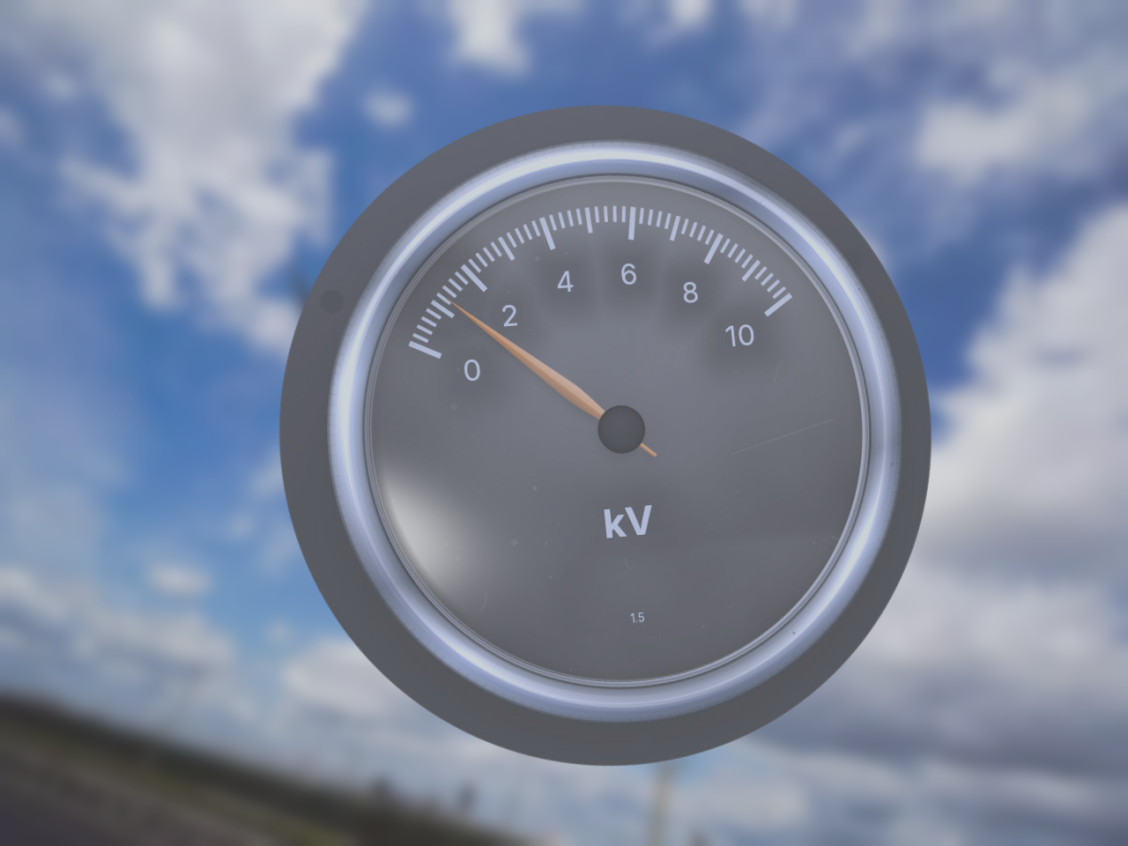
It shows 1.2 (kV)
